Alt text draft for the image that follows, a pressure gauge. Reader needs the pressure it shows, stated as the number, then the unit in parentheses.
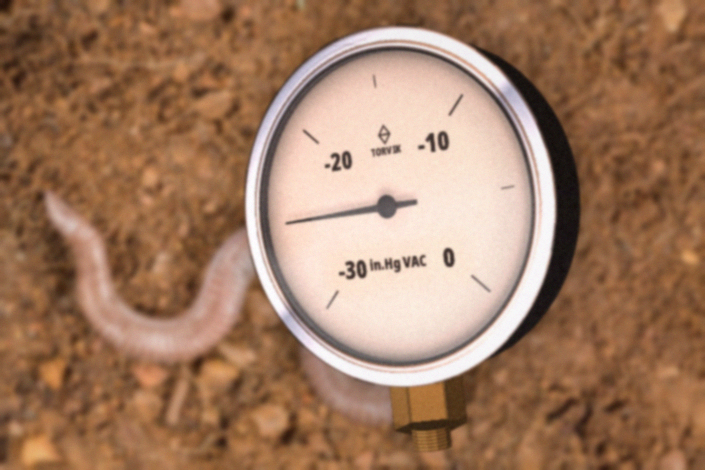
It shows -25 (inHg)
